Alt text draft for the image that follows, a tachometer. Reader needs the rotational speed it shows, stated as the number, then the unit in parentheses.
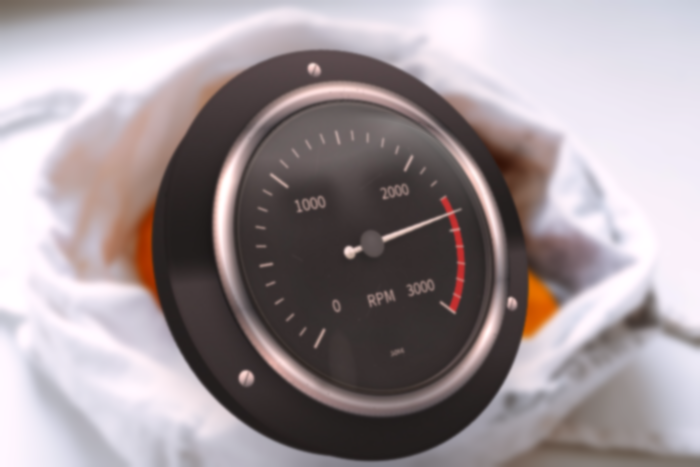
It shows 2400 (rpm)
